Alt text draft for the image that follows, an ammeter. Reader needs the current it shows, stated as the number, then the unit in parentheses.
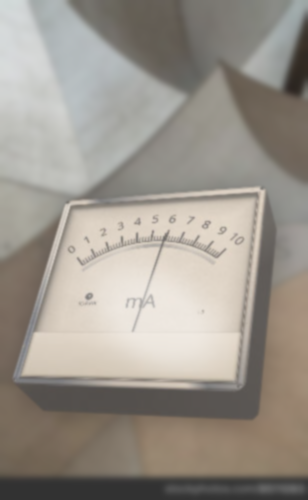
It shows 6 (mA)
